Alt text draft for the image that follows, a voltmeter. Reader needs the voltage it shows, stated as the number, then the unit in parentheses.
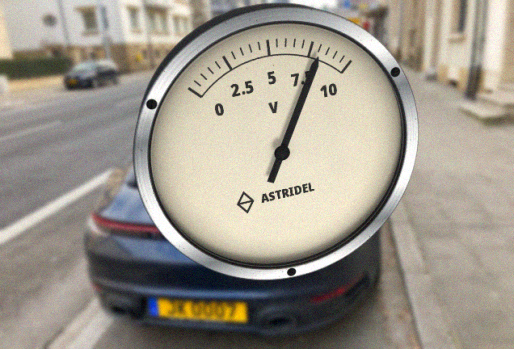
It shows 8 (V)
